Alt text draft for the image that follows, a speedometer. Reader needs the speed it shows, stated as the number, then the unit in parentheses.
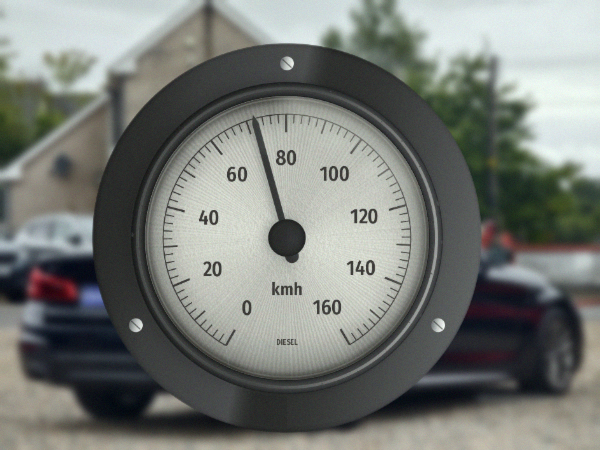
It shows 72 (km/h)
